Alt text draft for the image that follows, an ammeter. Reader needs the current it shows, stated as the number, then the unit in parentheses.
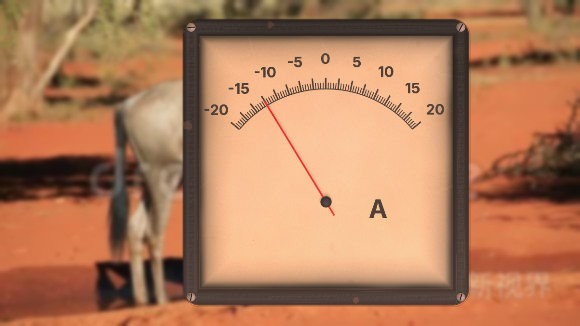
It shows -12.5 (A)
